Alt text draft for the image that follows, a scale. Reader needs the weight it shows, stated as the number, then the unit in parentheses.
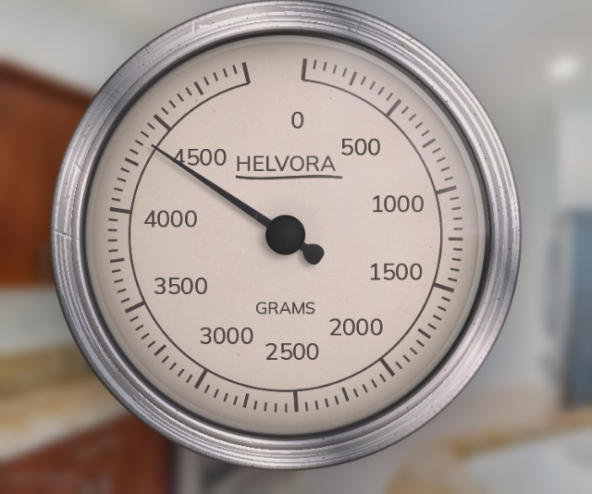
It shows 4375 (g)
